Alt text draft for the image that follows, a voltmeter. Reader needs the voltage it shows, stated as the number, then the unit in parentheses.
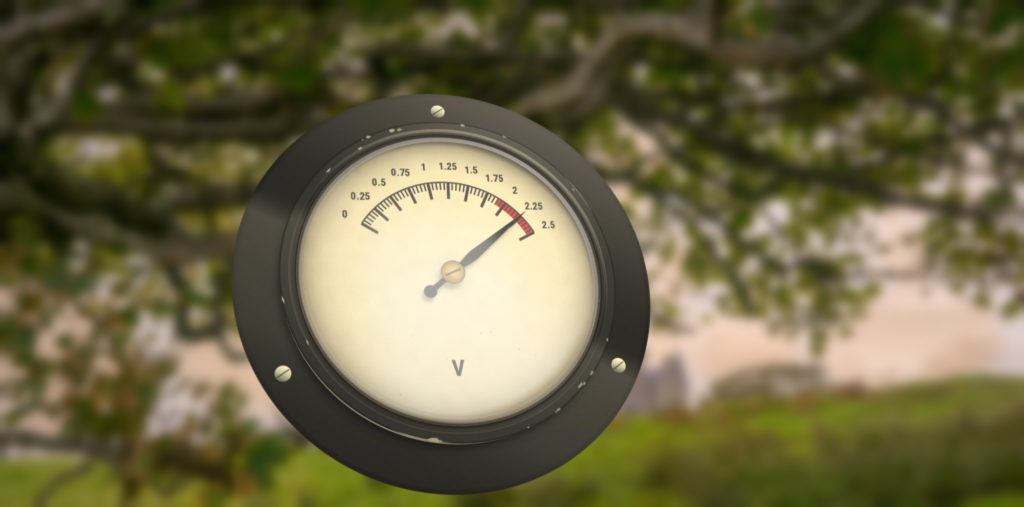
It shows 2.25 (V)
